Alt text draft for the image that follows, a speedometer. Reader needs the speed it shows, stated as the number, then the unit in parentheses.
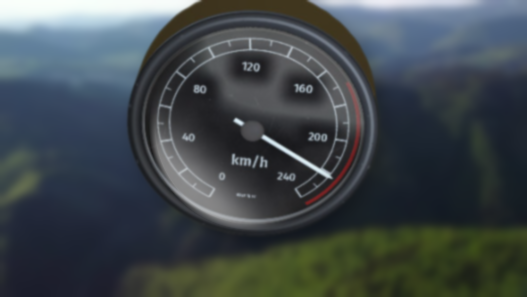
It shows 220 (km/h)
